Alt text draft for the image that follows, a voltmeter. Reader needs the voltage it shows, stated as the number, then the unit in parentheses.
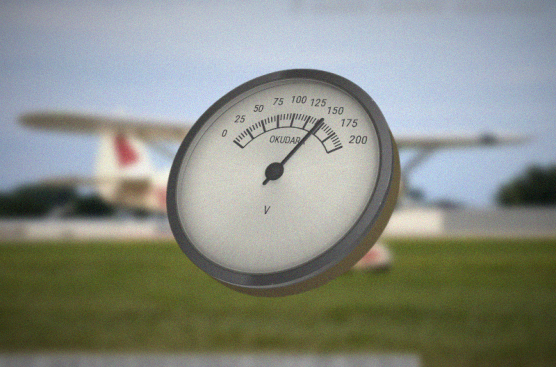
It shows 150 (V)
